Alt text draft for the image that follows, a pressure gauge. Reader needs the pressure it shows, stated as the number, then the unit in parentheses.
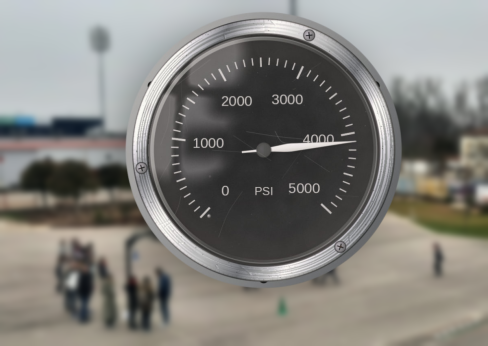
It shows 4100 (psi)
